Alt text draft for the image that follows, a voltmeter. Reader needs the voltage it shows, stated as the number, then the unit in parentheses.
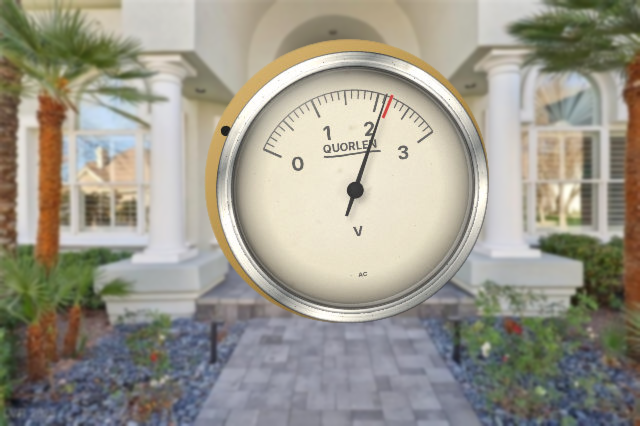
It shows 2.1 (V)
